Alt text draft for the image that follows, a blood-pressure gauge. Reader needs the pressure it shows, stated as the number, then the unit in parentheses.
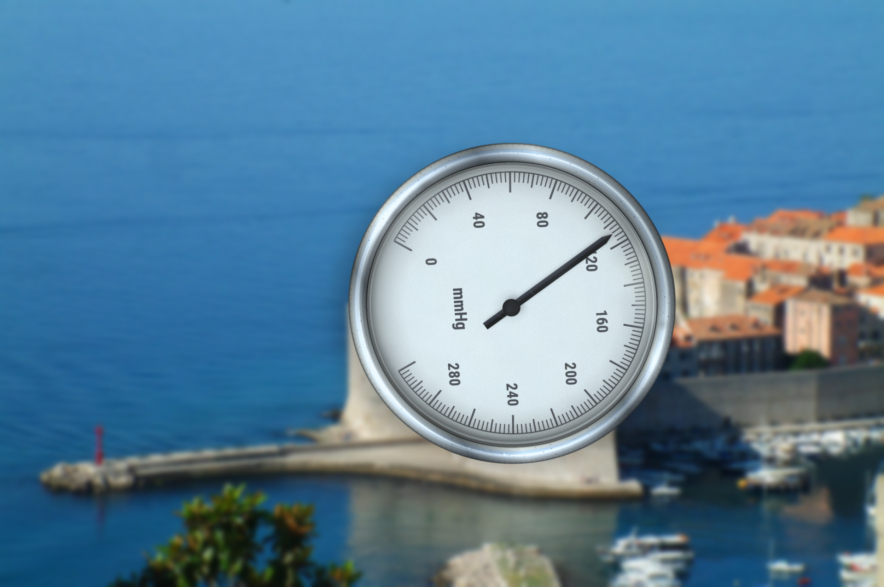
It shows 114 (mmHg)
